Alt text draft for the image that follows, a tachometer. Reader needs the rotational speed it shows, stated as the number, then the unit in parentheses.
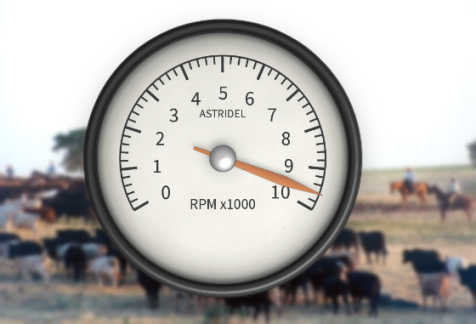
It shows 9600 (rpm)
